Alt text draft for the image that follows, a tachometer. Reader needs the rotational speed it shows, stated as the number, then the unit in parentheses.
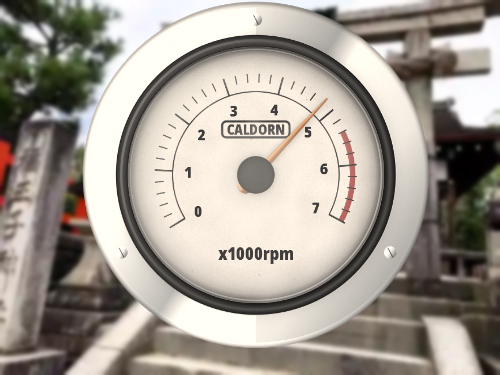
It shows 4800 (rpm)
